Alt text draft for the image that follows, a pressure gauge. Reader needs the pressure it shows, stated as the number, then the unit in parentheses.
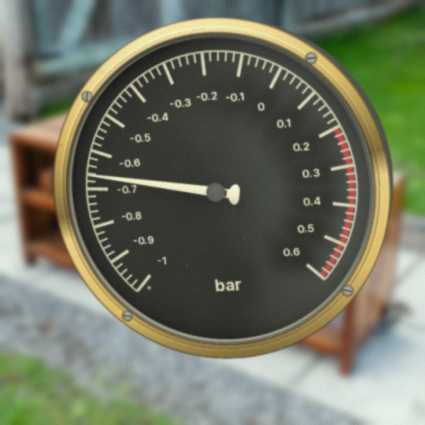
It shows -0.66 (bar)
